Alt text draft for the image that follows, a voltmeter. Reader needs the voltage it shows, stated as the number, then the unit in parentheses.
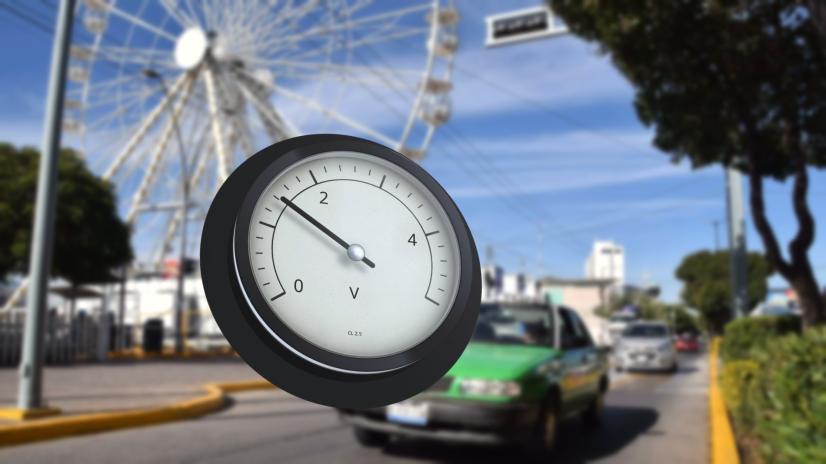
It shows 1.4 (V)
